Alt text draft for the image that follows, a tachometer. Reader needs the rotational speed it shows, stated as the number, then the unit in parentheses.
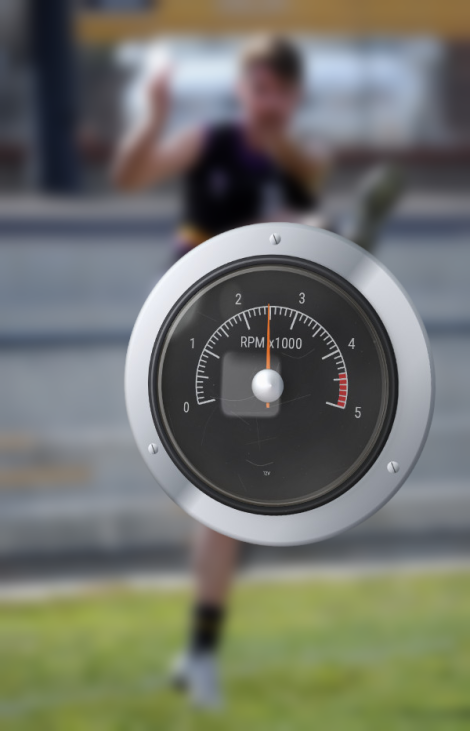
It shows 2500 (rpm)
